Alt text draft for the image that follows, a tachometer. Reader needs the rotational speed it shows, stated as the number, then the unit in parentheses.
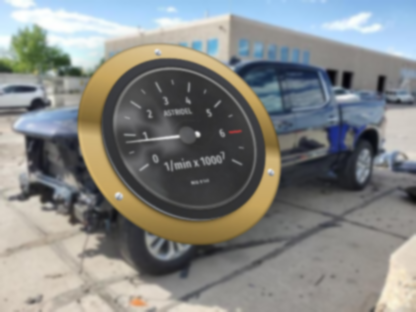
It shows 750 (rpm)
